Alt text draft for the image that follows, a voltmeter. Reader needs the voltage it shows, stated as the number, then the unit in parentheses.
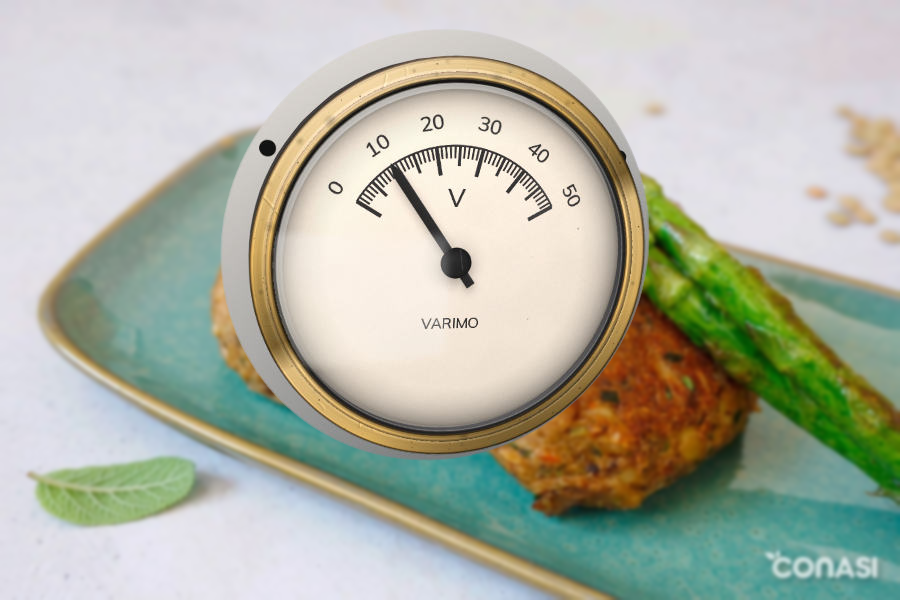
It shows 10 (V)
